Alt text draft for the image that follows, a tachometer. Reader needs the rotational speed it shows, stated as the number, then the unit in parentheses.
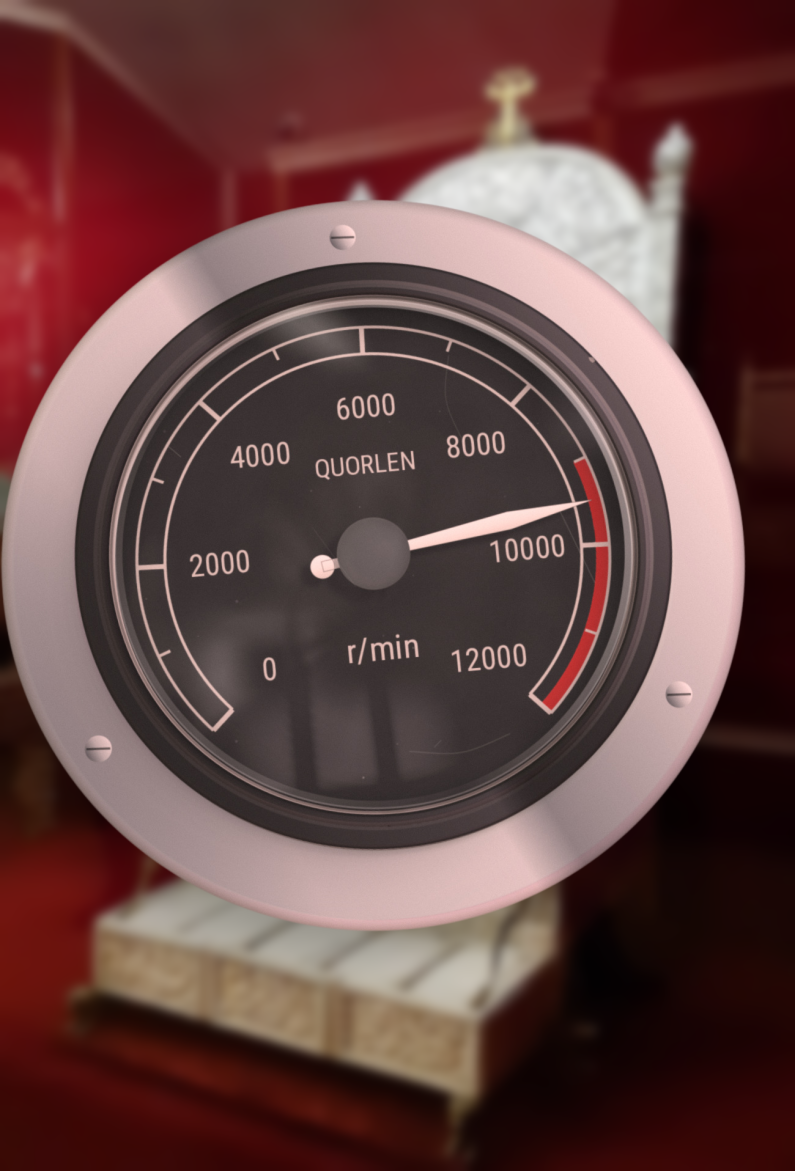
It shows 9500 (rpm)
